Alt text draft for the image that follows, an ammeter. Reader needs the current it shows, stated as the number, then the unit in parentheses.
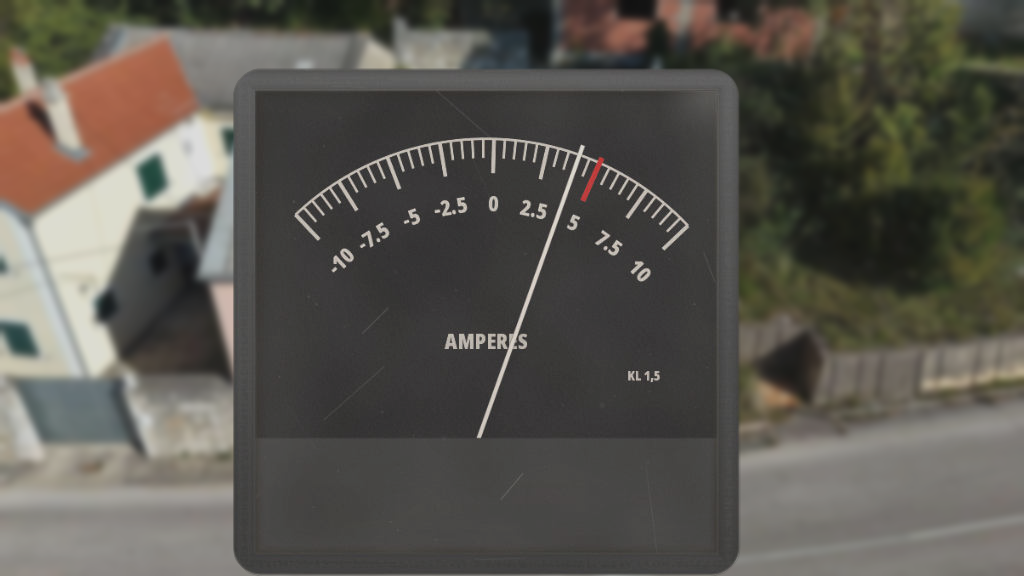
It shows 4 (A)
